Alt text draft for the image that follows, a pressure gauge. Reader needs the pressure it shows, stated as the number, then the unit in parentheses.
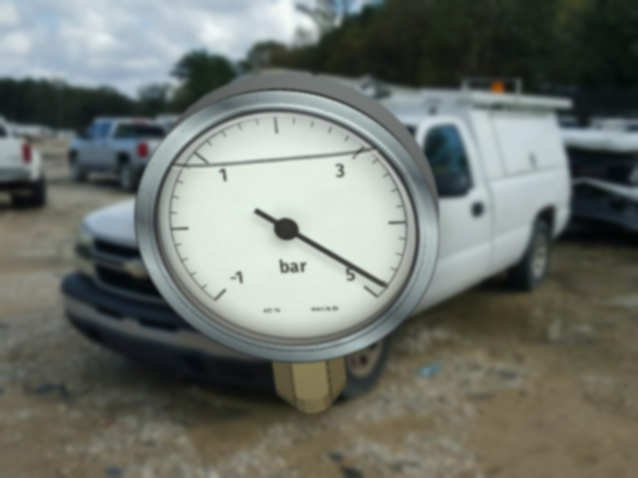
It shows 4.8 (bar)
